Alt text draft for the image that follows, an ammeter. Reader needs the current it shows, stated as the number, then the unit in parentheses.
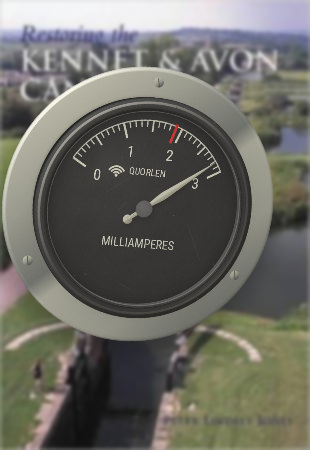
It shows 2.8 (mA)
